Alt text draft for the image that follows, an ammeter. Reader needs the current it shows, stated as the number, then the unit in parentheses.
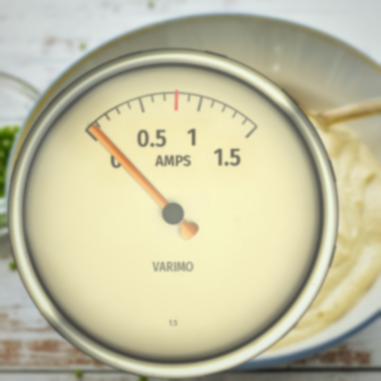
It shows 0.05 (A)
